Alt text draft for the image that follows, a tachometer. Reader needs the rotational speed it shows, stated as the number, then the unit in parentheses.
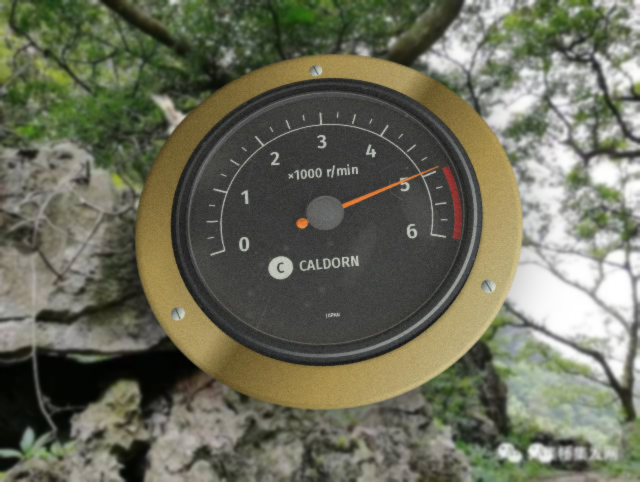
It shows 5000 (rpm)
